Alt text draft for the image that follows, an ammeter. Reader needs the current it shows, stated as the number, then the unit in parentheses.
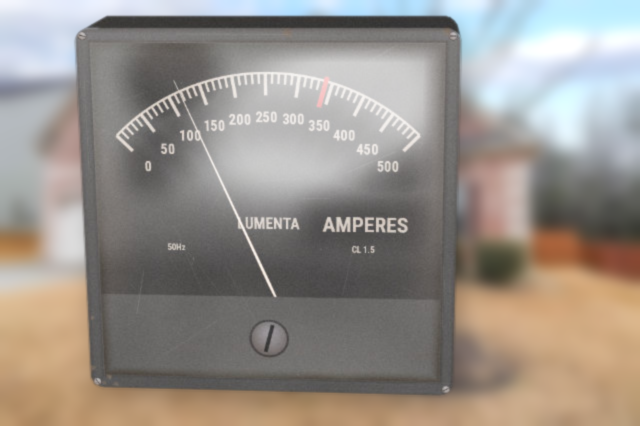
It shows 120 (A)
